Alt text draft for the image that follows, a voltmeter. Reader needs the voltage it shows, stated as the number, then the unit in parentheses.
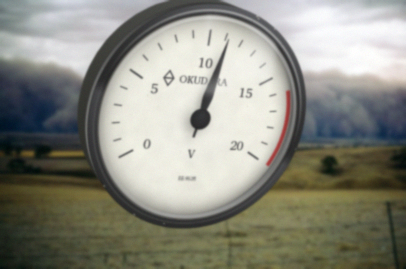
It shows 11 (V)
